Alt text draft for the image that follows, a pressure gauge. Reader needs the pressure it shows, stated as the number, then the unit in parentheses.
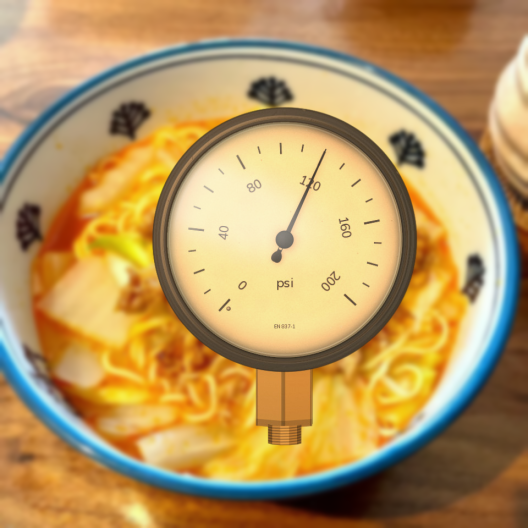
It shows 120 (psi)
